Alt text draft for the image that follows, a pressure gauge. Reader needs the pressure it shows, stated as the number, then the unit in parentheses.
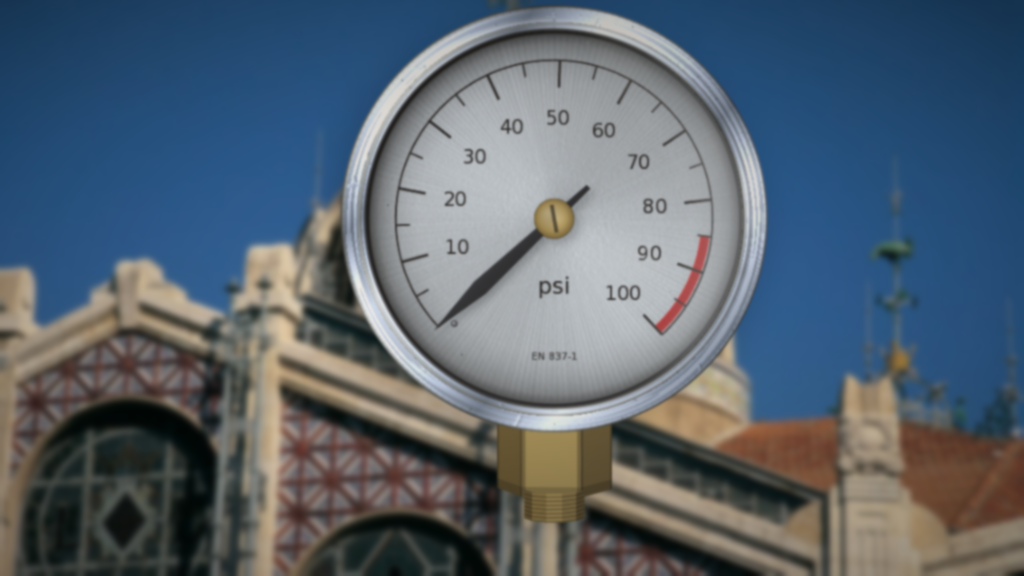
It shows 0 (psi)
